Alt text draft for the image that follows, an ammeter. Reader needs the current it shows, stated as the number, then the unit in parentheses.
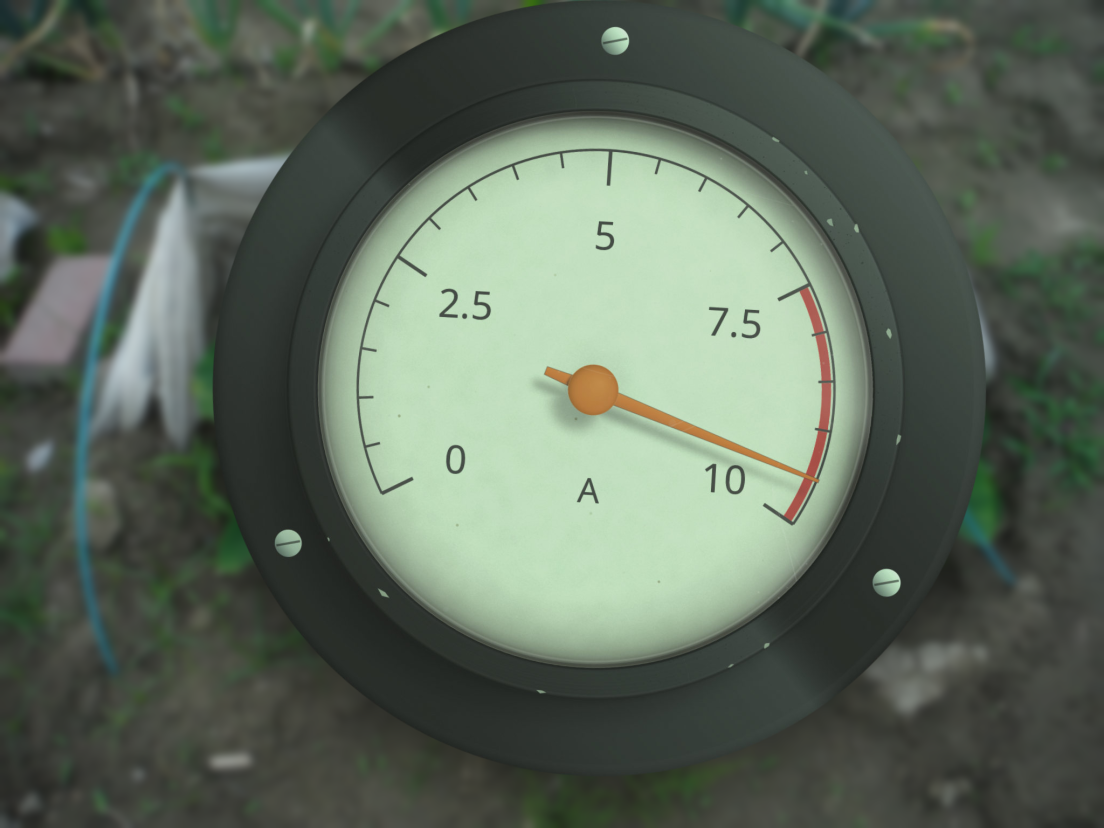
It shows 9.5 (A)
